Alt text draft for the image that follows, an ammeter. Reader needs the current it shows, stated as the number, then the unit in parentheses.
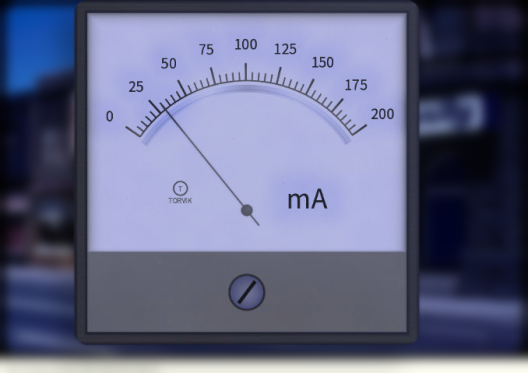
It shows 30 (mA)
